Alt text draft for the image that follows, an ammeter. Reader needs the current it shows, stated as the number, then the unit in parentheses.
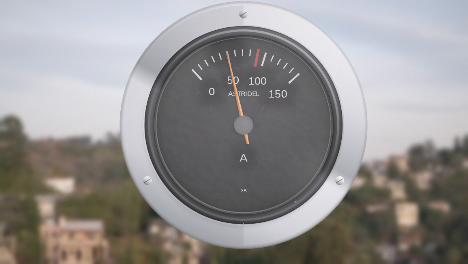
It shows 50 (A)
